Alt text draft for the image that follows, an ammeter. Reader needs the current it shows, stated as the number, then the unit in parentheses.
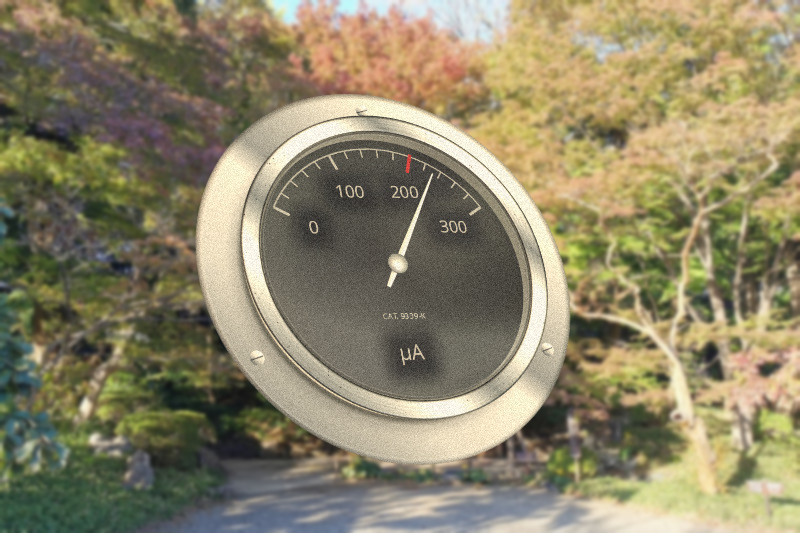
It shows 230 (µA)
